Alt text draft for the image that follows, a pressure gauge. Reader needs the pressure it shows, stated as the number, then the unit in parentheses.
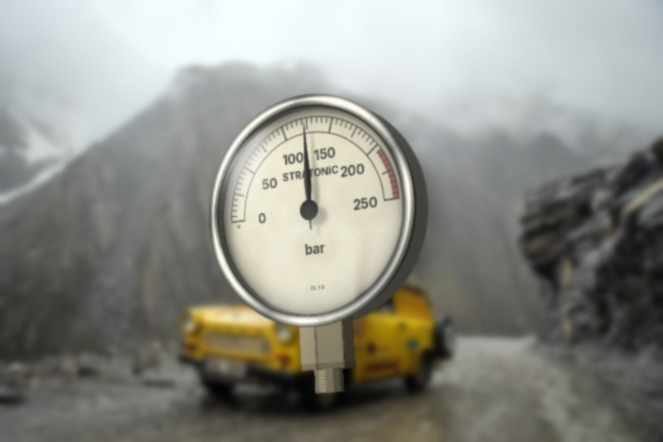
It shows 125 (bar)
